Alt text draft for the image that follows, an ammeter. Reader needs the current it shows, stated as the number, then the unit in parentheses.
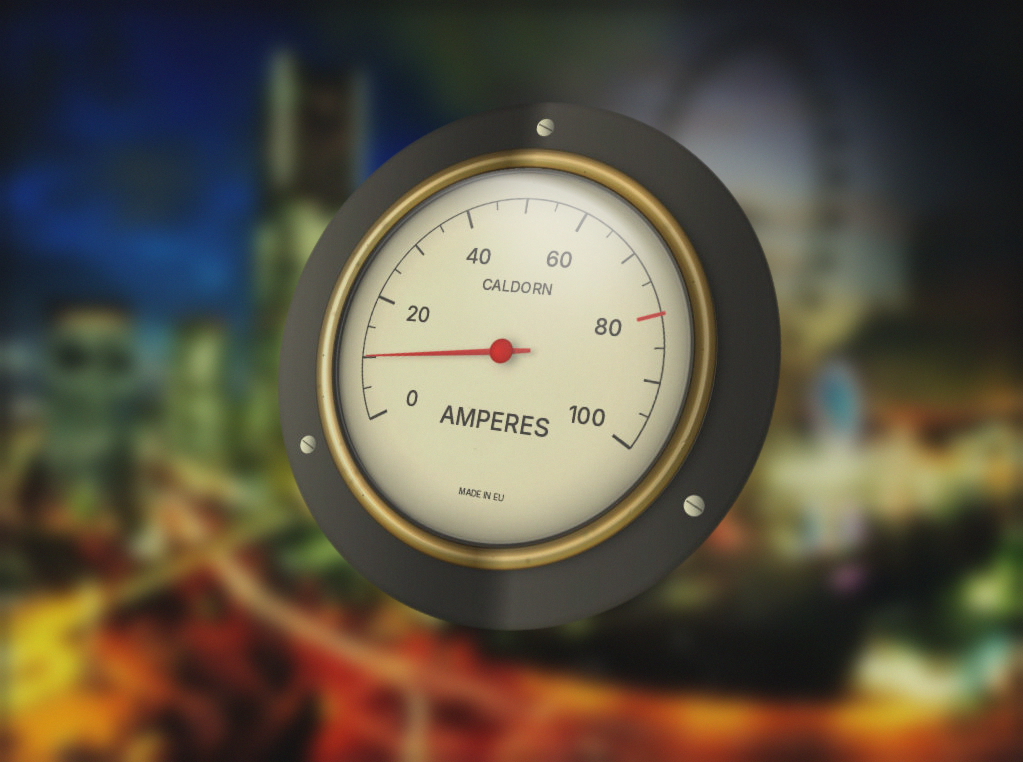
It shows 10 (A)
